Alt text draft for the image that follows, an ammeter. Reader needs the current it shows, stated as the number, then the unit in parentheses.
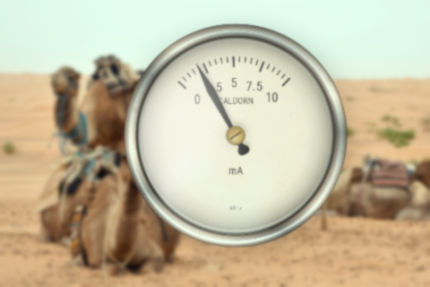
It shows 2 (mA)
